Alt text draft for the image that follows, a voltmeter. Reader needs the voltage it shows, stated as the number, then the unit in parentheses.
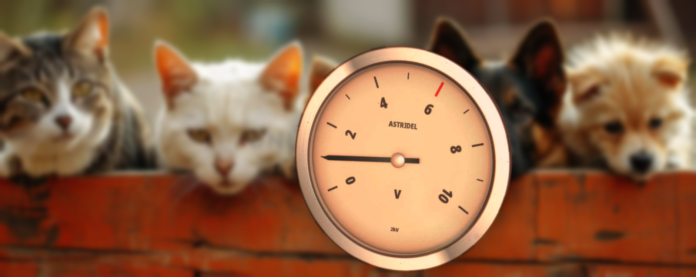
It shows 1 (V)
